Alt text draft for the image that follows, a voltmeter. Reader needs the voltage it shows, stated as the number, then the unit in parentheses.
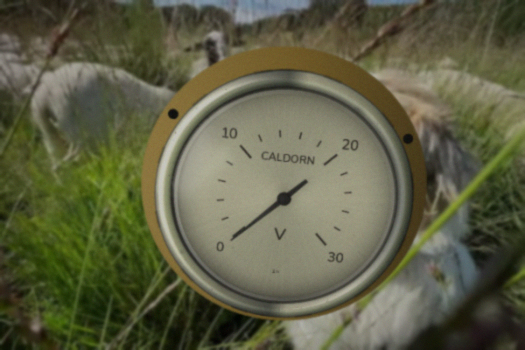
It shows 0 (V)
